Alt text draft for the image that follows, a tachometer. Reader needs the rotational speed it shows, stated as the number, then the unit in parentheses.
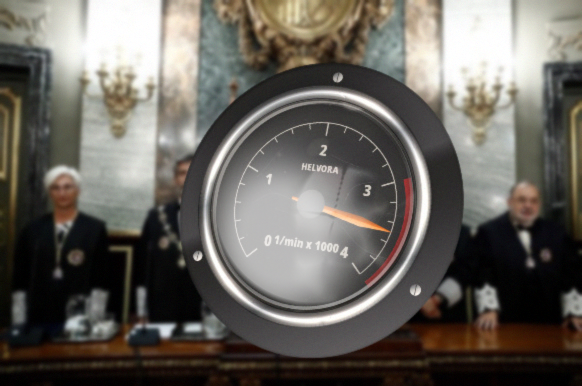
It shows 3500 (rpm)
